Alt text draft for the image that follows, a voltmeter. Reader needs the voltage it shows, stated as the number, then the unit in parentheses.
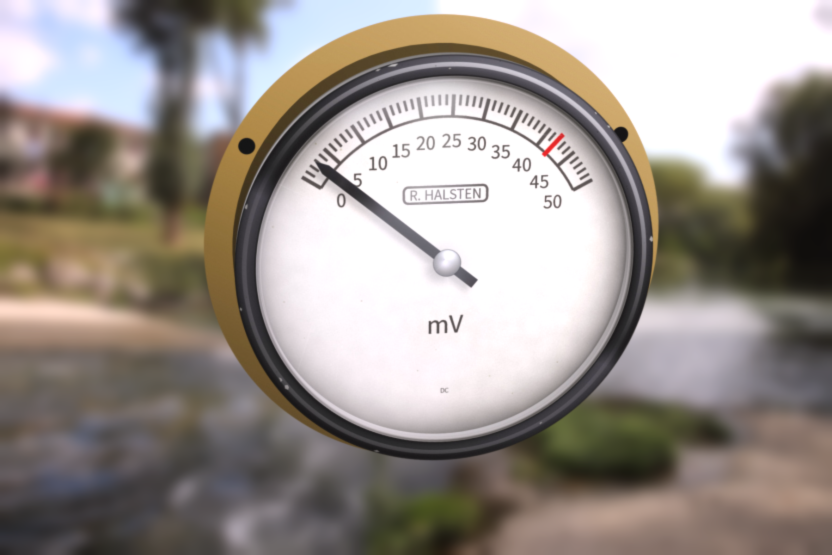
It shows 3 (mV)
